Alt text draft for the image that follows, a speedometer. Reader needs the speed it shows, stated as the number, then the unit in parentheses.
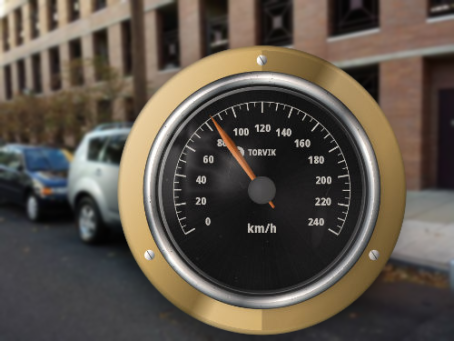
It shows 85 (km/h)
